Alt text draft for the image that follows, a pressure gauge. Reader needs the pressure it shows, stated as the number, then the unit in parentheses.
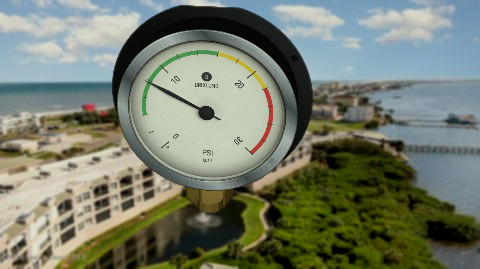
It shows 8 (psi)
